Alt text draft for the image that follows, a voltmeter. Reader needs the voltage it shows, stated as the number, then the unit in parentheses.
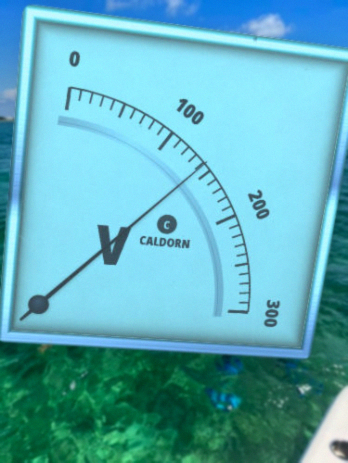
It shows 140 (V)
